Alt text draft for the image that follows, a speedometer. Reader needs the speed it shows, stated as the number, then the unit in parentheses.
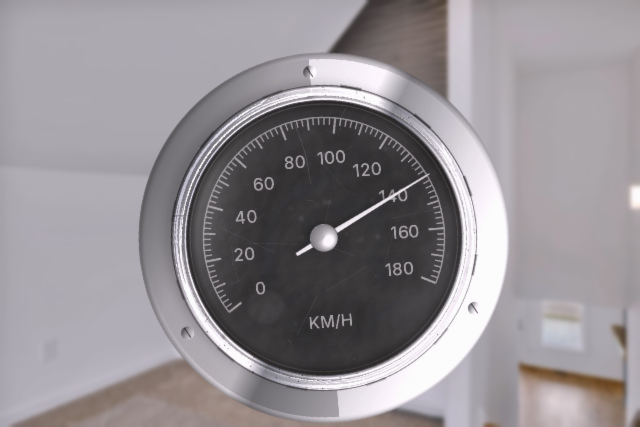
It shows 140 (km/h)
